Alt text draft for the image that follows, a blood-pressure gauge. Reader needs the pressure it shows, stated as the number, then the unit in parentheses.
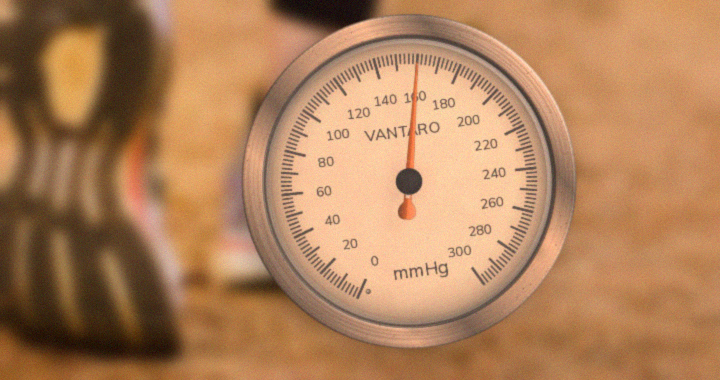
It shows 160 (mmHg)
